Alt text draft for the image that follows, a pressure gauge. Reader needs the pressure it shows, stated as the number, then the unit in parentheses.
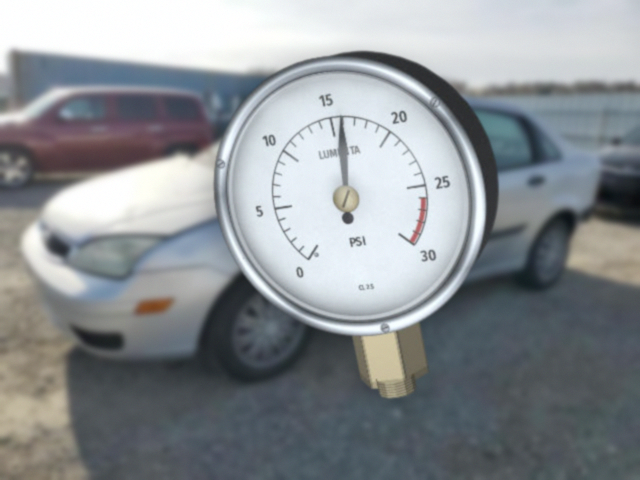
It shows 16 (psi)
